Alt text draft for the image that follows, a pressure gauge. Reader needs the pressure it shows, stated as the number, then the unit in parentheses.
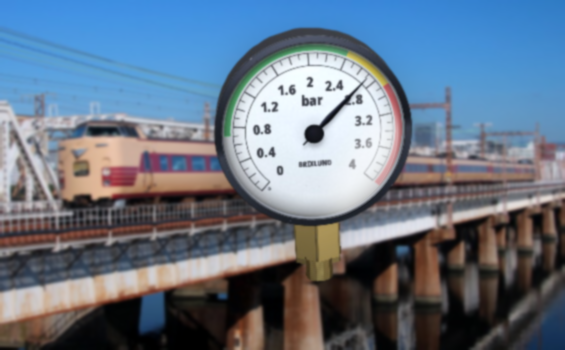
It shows 2.7 (bar)
